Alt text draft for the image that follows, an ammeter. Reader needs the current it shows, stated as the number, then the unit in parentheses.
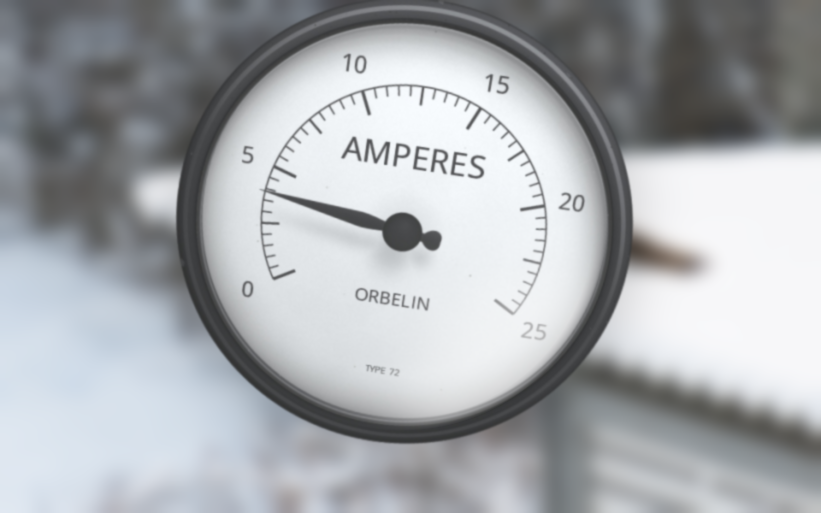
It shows 4 (A)
